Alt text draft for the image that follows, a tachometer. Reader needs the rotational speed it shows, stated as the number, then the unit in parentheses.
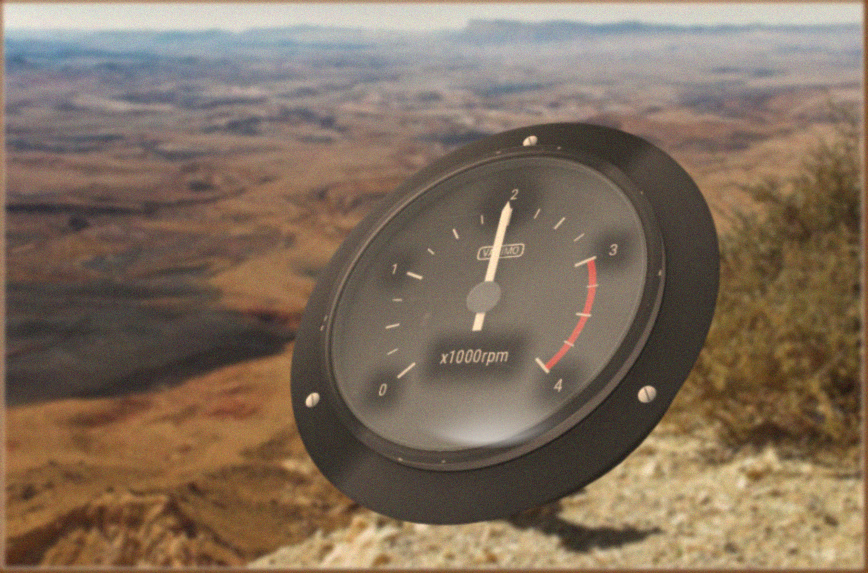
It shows 2000 (rpm)
